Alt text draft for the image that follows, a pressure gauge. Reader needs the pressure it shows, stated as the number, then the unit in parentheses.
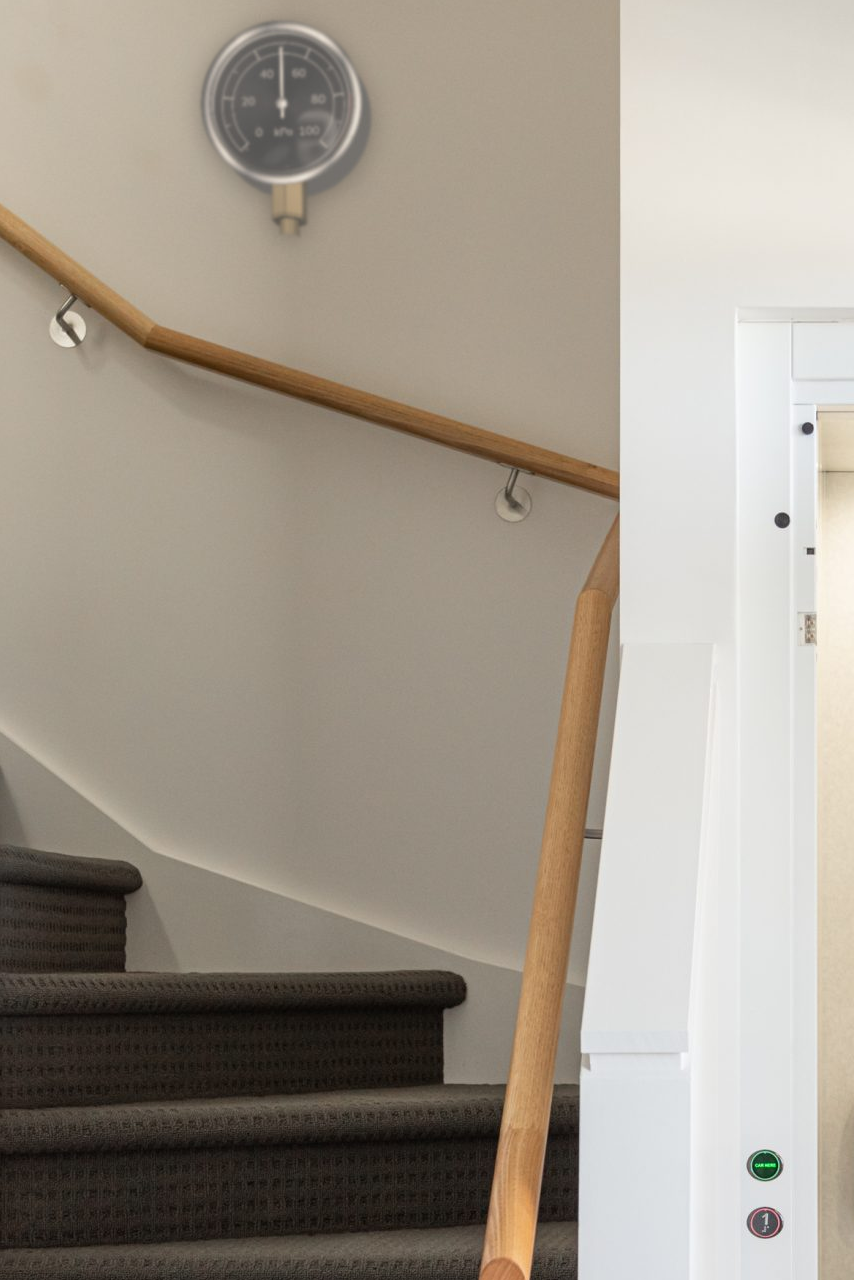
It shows 50 (kPa)
